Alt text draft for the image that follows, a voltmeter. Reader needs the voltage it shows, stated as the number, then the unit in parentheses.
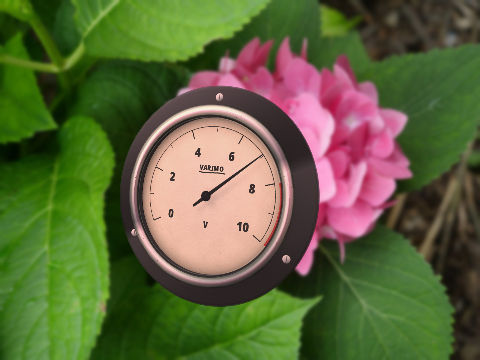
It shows 7 (V)
